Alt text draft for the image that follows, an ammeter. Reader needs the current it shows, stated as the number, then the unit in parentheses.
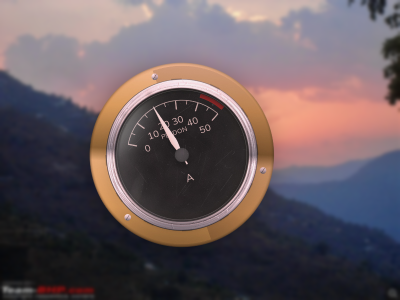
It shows 20 (A)
